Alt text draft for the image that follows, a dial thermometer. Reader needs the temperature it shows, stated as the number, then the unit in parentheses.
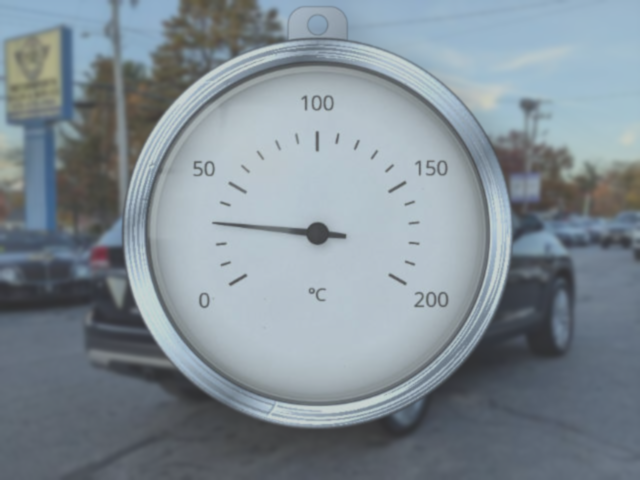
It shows 30 (°C)
